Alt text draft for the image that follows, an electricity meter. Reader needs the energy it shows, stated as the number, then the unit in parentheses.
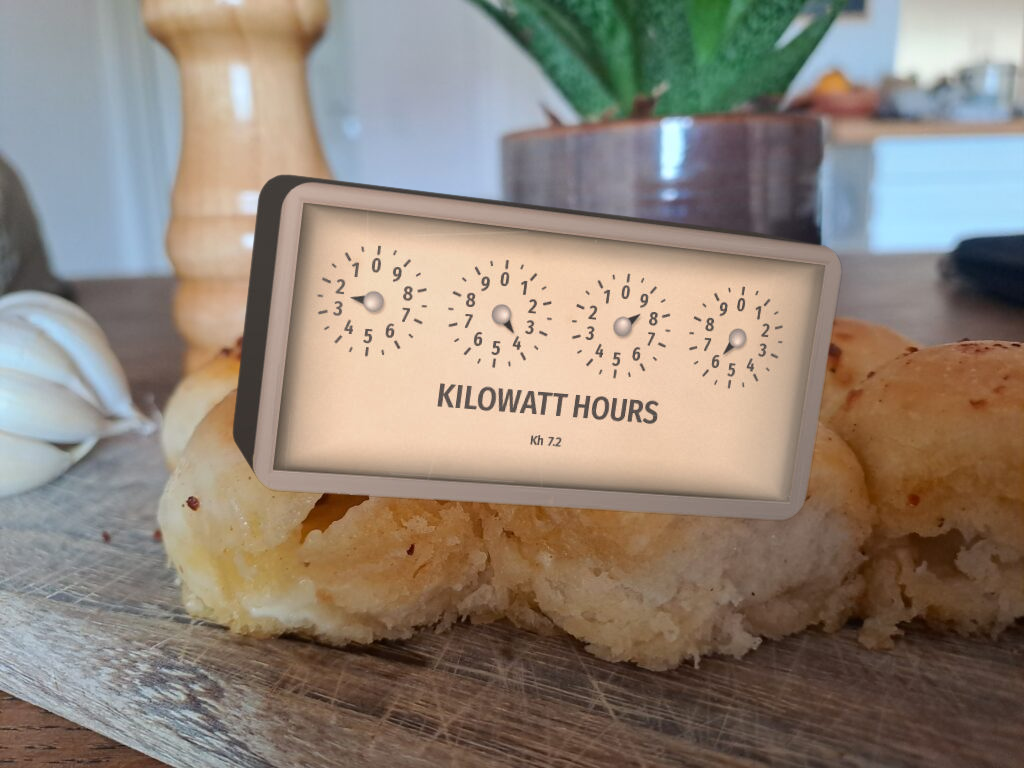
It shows 2386 (kWh)
